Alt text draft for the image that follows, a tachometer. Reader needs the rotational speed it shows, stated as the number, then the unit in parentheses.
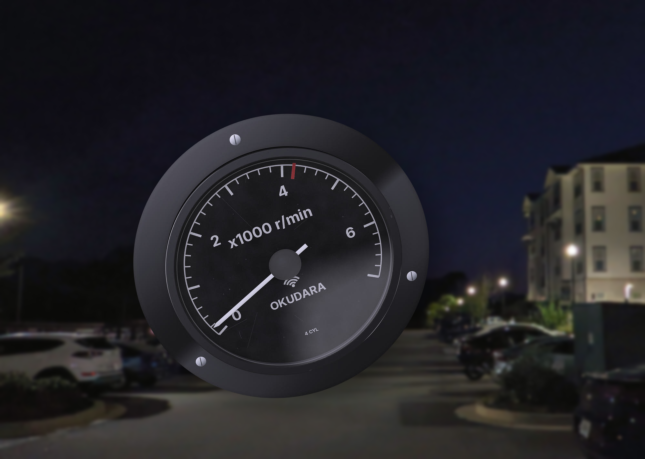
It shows 200 (rpm)
